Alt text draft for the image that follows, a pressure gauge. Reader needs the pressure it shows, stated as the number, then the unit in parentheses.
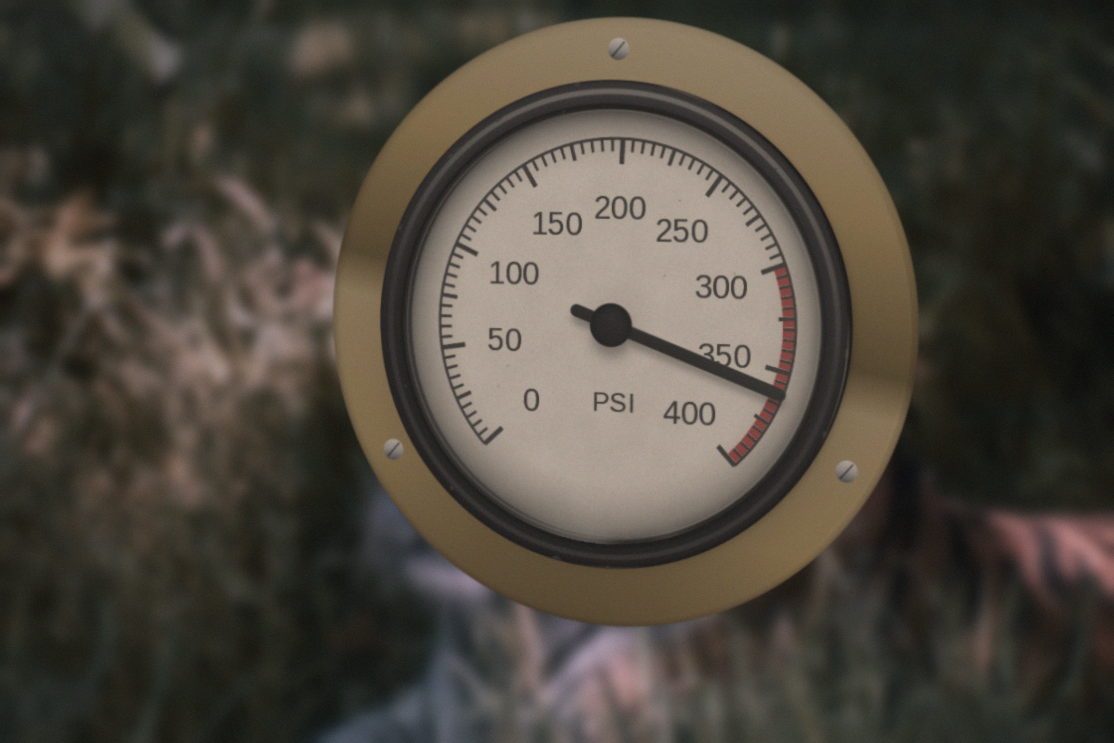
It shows 360 (psi)
